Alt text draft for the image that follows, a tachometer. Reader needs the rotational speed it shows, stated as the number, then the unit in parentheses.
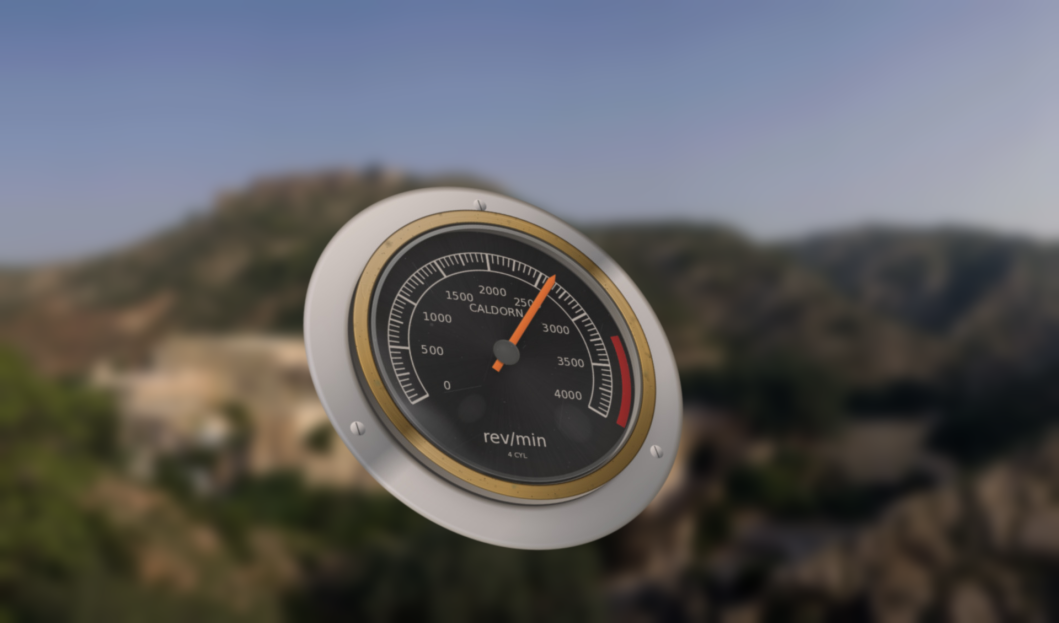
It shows 2600 (rpm)
